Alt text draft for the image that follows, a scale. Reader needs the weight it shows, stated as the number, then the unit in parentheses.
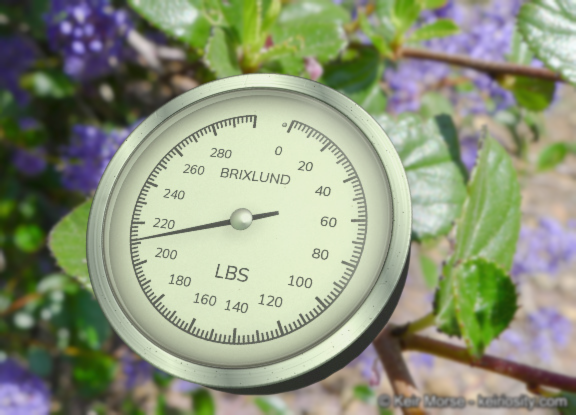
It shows 210 (lb)
